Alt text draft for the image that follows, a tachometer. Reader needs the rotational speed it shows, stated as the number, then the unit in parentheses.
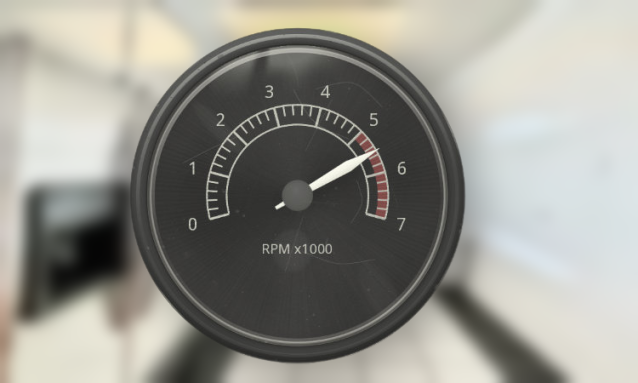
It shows 5500 (rpm)
